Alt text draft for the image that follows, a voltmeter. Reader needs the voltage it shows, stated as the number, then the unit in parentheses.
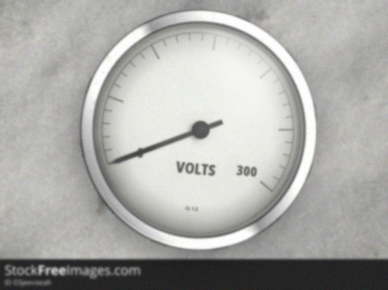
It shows 0 (V)
